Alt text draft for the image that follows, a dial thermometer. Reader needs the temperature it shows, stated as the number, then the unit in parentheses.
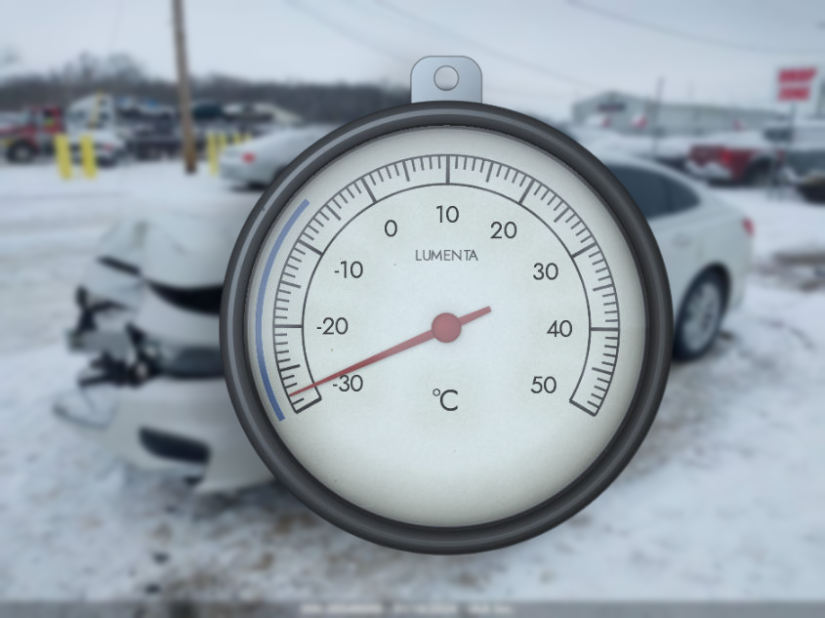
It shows -28 (°C)
